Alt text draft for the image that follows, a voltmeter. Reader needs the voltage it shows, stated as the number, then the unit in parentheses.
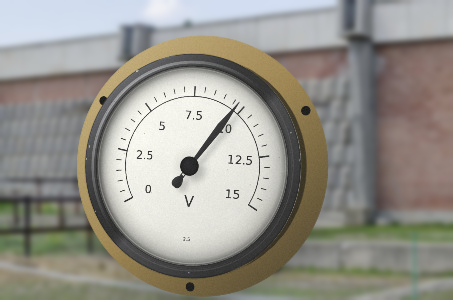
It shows 9.75 (V)
